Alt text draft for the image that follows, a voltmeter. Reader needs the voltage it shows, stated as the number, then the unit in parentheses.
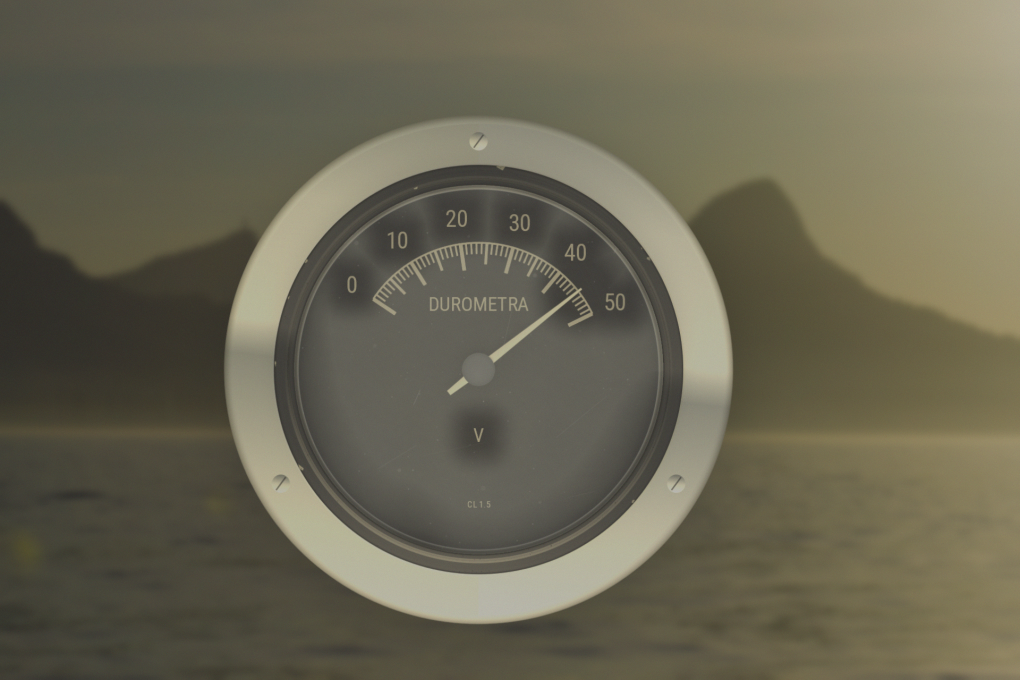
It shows 45 (V)
